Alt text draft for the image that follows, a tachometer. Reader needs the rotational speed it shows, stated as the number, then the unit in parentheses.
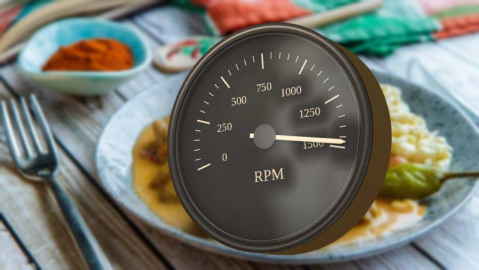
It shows 1475 (rpm)
